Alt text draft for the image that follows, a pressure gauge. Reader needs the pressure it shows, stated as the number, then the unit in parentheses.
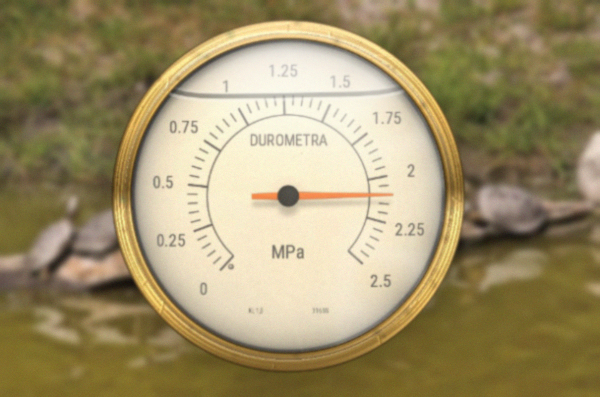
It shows 2.1 (MPa)
